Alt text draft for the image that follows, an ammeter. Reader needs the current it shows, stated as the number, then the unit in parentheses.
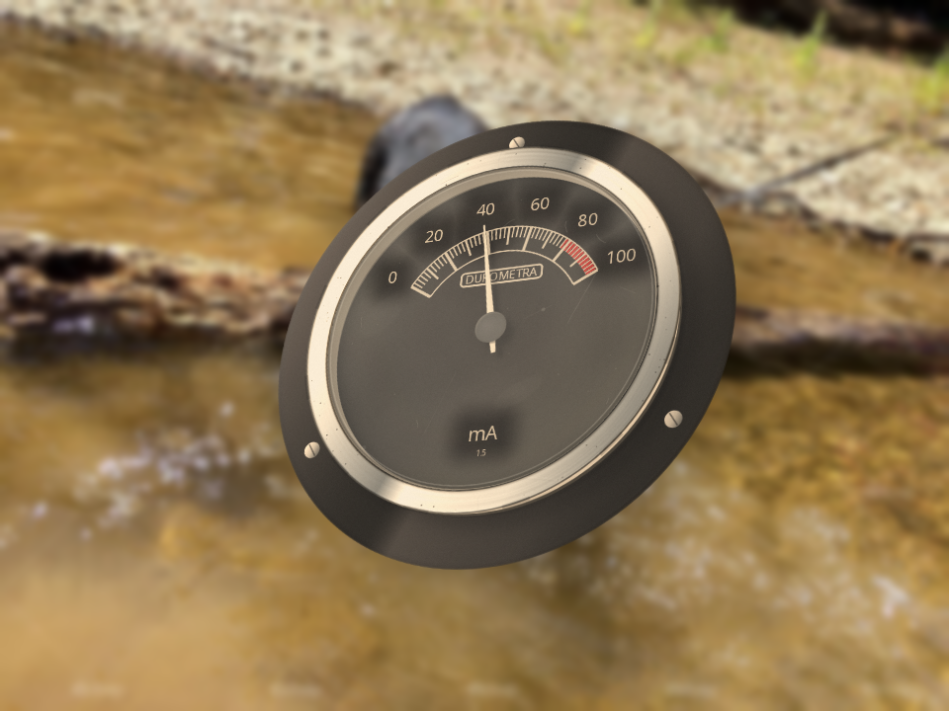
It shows 40 (mA)
